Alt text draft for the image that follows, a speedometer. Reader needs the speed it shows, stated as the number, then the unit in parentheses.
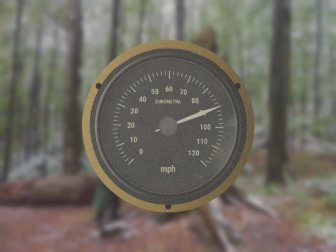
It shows 90 (mph)
